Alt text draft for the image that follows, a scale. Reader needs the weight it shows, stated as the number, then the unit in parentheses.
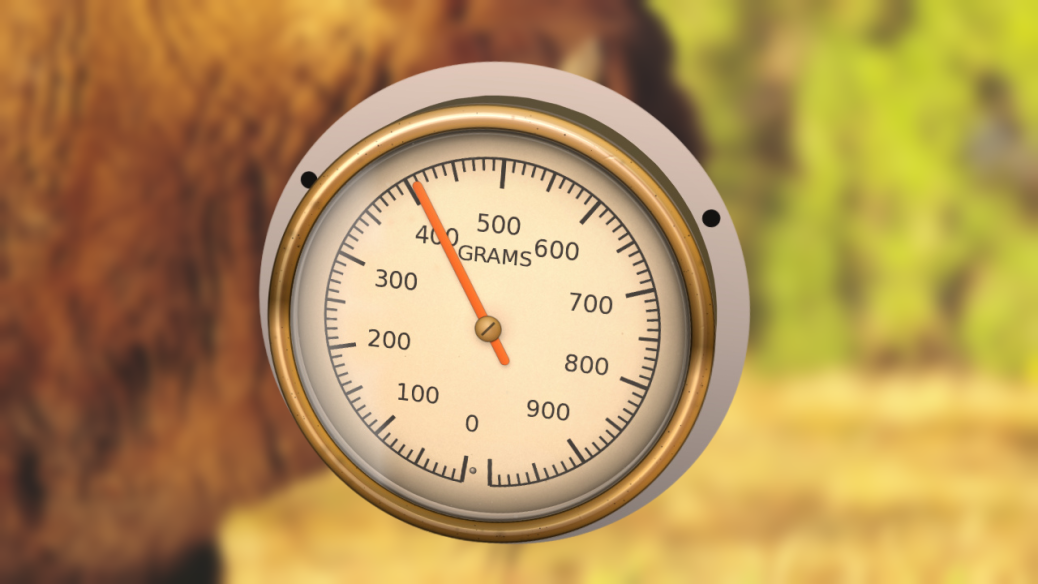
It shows 410 (g)
